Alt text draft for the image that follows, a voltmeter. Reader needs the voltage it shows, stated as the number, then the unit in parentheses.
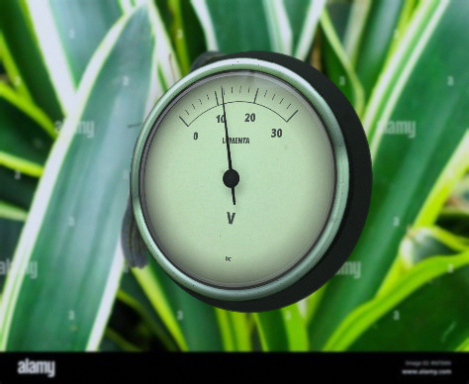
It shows 12 (V)
